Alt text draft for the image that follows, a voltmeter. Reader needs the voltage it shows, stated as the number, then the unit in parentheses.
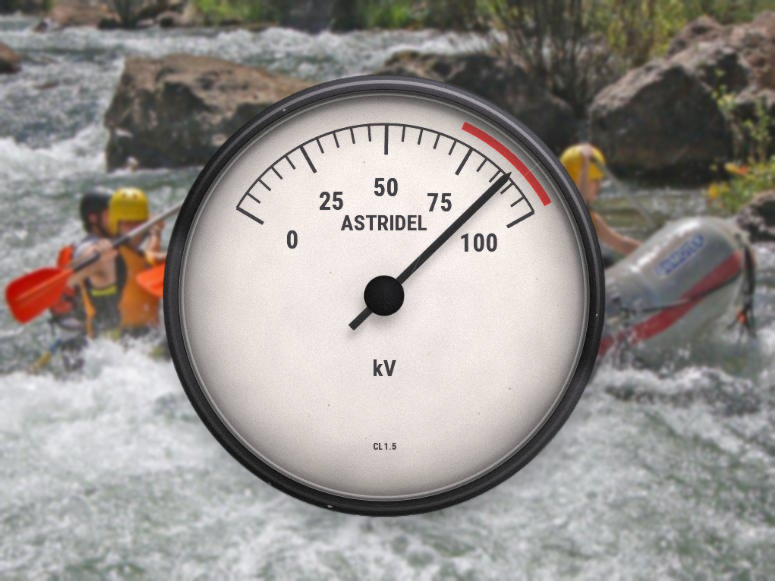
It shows 87.5 (kV)
